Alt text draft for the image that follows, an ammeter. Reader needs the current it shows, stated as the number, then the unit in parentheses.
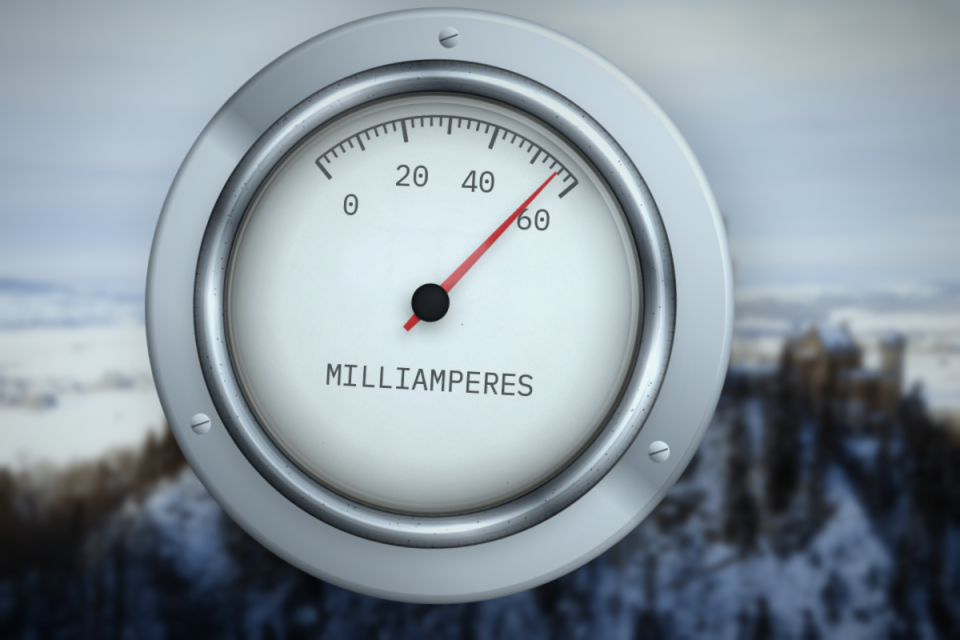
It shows 56 (mA)
